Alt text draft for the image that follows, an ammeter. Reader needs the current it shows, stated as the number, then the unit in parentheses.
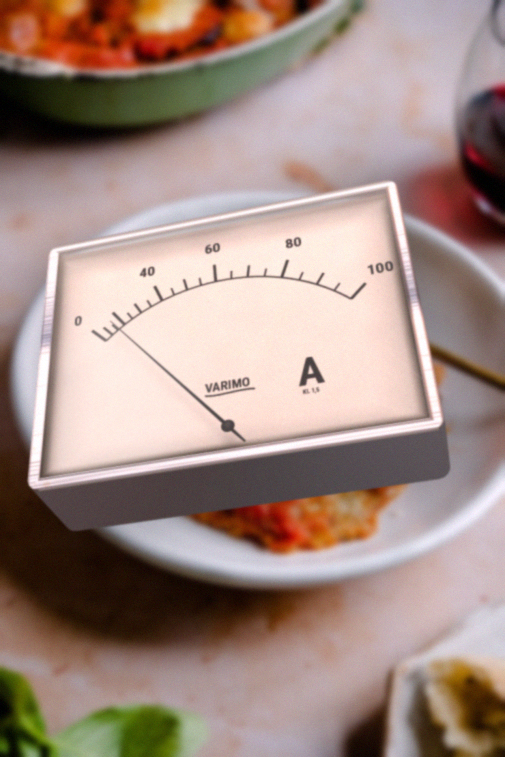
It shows 15 (A)
